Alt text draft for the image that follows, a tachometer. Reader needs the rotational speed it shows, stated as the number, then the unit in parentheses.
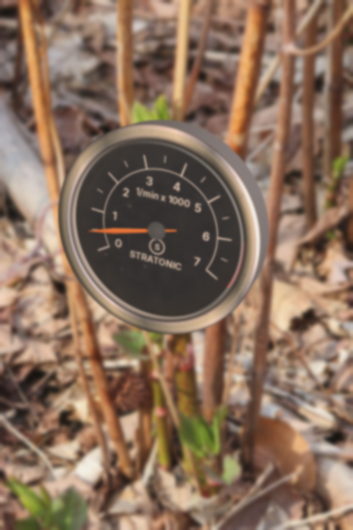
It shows 500 (rpm)
